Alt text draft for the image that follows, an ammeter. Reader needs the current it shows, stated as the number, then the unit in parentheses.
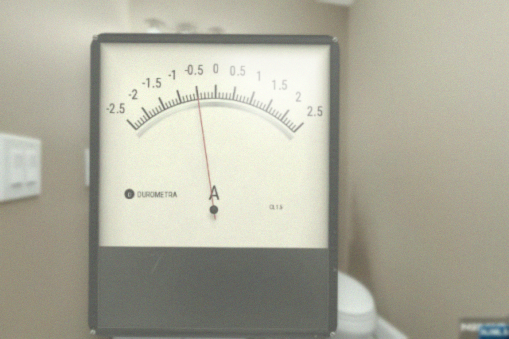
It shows -0.5 (A)
